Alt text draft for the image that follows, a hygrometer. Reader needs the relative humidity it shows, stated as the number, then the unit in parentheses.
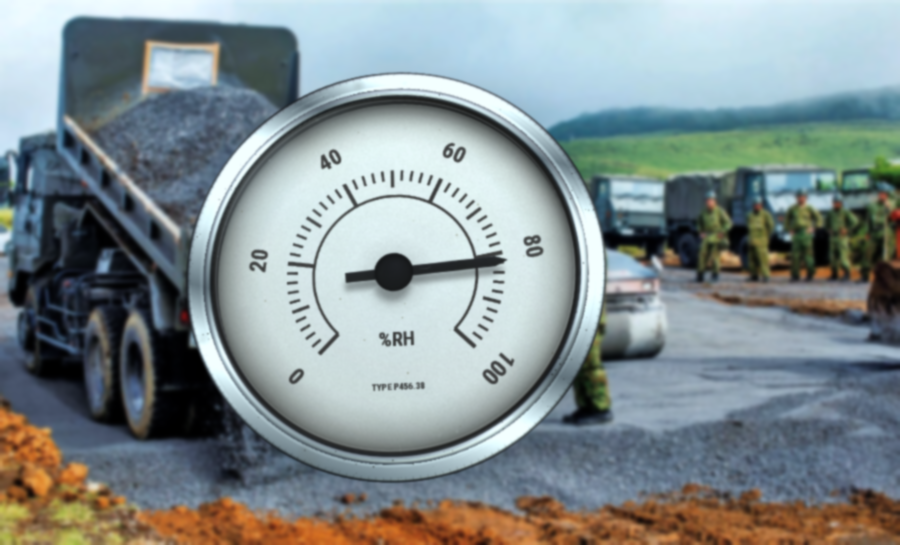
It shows 82 (%)
